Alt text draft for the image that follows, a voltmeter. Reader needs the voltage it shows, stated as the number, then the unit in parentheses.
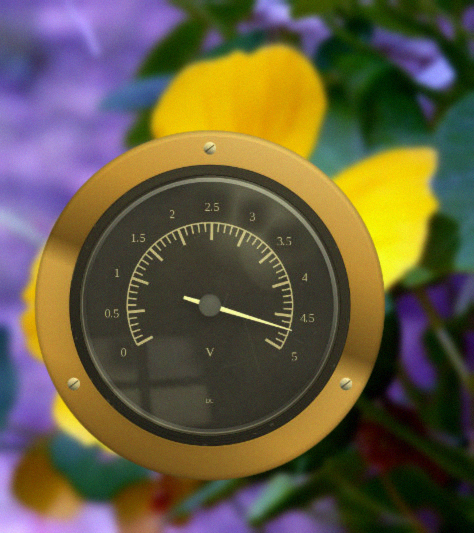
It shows 4.7 (V)
